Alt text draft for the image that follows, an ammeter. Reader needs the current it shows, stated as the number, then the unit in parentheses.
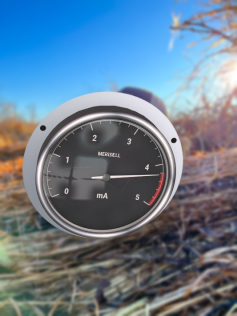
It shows 4.2 (mA)
